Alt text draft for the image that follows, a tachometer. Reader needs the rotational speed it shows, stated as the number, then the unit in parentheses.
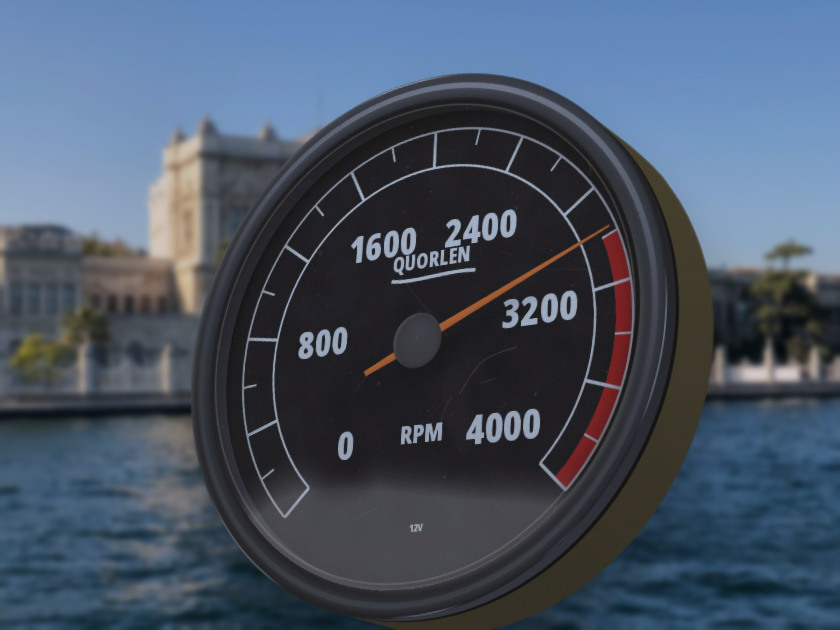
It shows 3000 (rpm)
